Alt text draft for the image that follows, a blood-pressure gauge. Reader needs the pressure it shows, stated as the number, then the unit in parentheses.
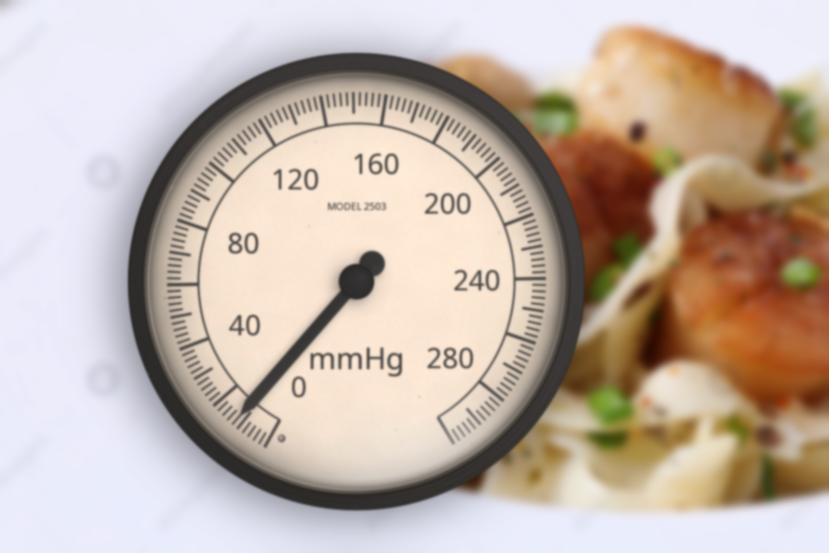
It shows 12 (mmHg)
